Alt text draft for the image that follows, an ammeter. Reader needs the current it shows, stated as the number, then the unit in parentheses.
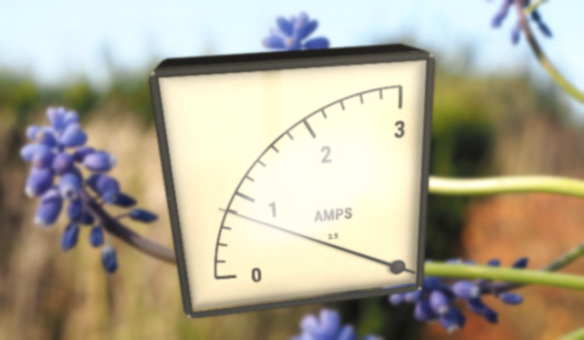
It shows 0.8 (A)
